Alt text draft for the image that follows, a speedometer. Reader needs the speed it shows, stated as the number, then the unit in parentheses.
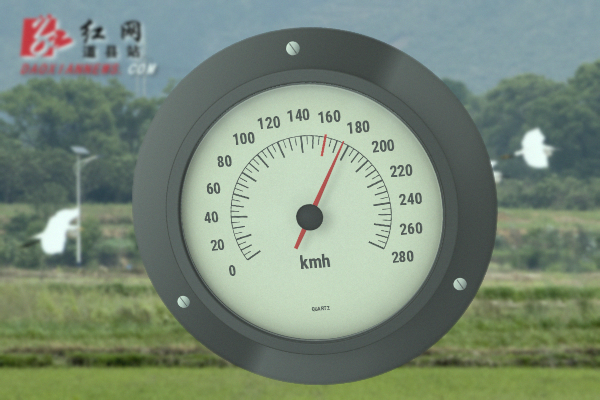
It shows 175 (km/h)
